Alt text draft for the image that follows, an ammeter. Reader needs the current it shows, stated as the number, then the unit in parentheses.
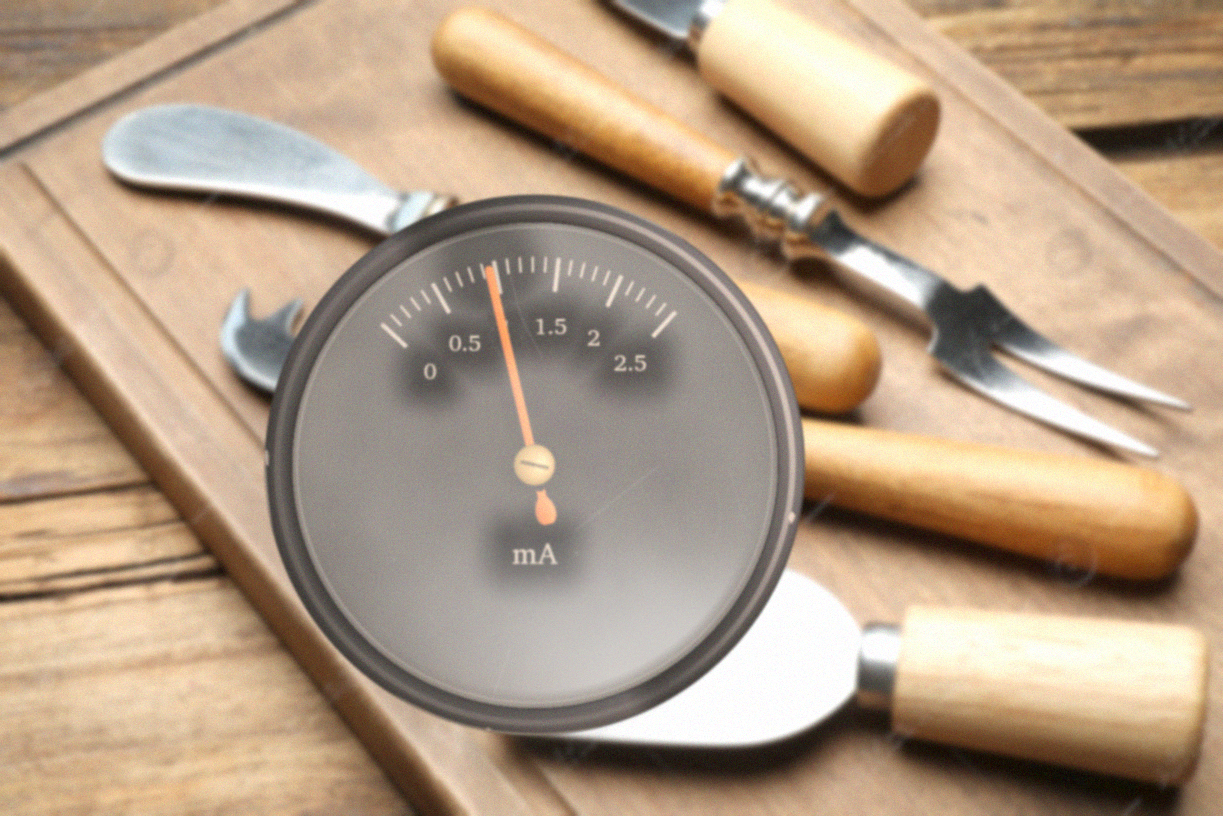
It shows 0.95 (mA)
